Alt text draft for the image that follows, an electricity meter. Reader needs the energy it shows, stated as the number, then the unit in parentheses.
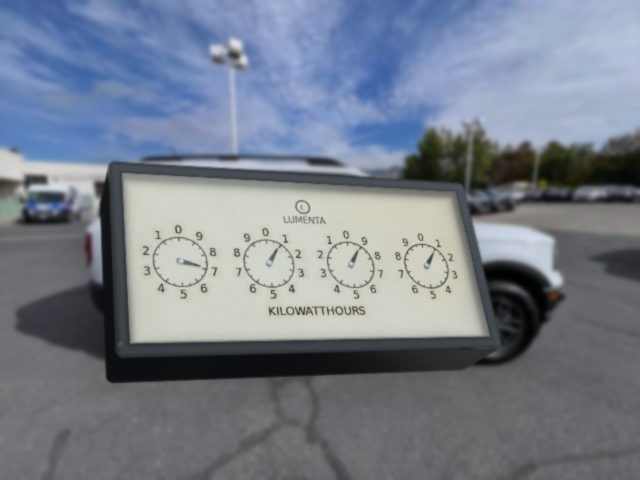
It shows 7091 (kWh)
